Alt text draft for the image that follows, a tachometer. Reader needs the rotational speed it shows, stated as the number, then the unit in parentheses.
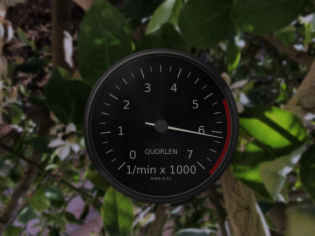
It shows 6125 (rpm)
